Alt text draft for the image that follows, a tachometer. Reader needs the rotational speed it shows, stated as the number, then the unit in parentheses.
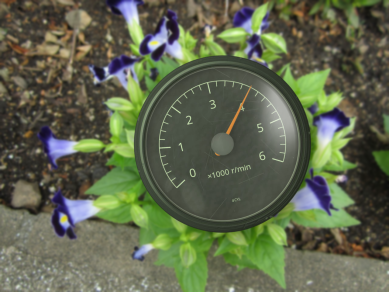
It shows 4000 (rpm)
